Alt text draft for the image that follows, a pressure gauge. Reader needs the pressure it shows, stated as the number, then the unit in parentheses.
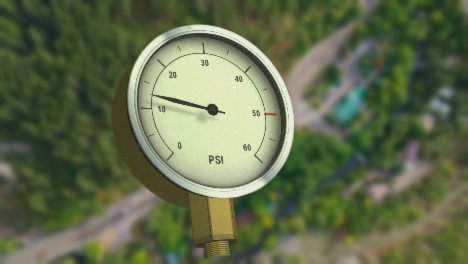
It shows 12.5 (psi)
